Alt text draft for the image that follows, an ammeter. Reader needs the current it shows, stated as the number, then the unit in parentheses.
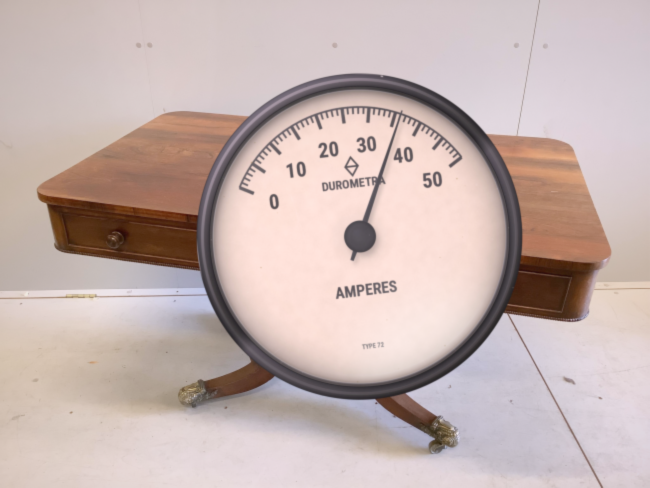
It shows 36 (A)
